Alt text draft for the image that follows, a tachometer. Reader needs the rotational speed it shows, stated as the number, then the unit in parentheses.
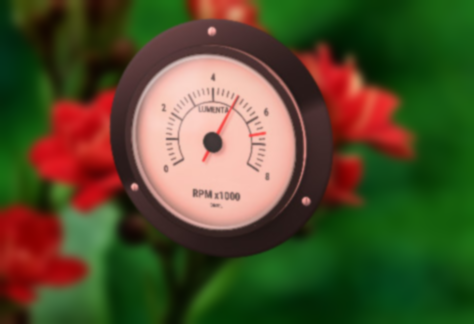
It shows 5000 (rpm)
